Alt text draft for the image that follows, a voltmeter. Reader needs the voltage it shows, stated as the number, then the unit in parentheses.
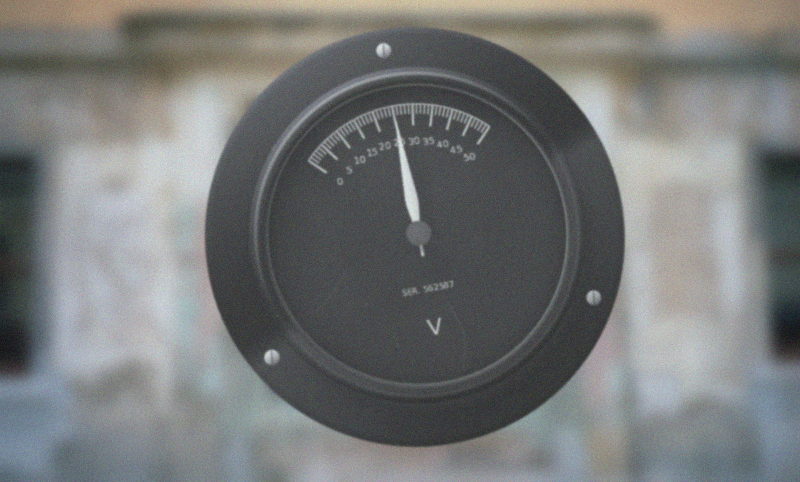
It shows 25 (V)
